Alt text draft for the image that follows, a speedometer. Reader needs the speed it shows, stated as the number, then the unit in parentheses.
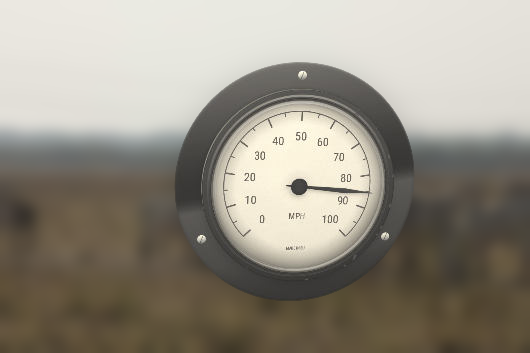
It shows 85 (mph)
